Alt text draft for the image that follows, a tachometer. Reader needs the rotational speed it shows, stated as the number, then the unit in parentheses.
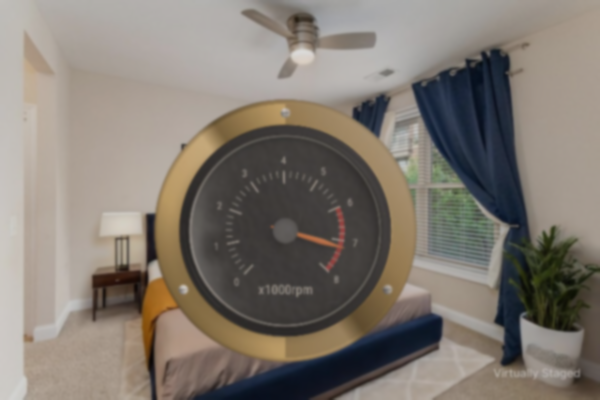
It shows 7200 (rpm)
